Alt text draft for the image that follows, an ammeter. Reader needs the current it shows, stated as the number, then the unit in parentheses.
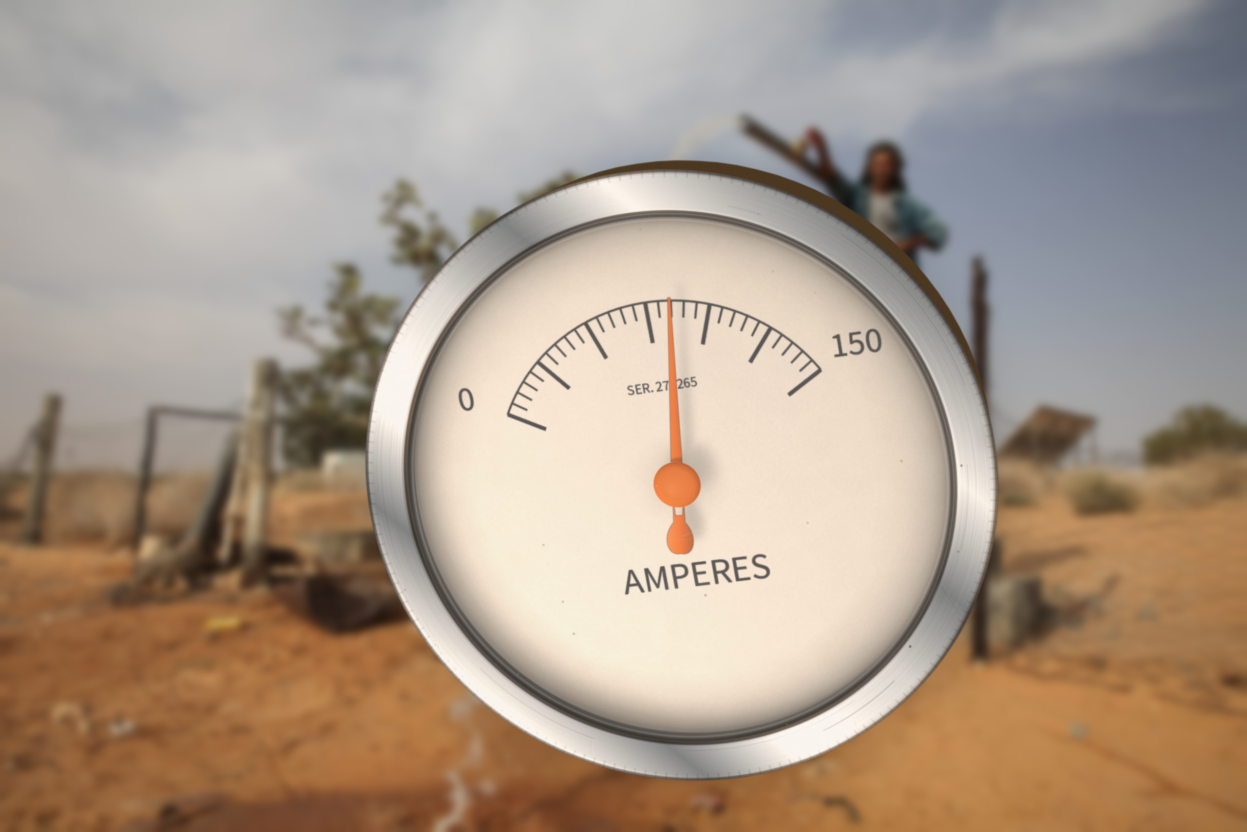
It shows 85 (A)
